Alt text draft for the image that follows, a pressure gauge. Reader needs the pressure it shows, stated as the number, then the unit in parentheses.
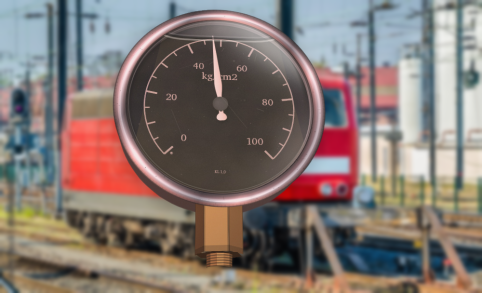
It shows 47.5 (kg/cm²)
